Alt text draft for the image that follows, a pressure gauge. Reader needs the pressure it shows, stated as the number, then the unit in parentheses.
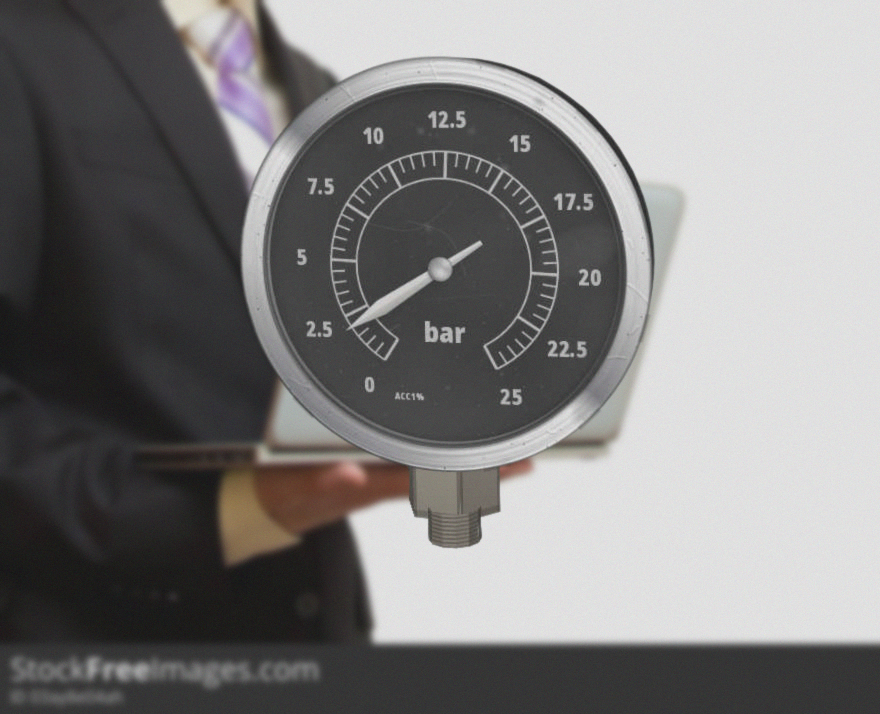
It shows 2 (bar)
